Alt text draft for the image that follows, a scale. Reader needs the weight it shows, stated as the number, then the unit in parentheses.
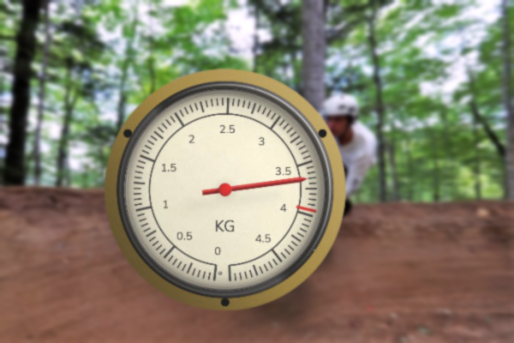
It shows 3.65 (kg)
